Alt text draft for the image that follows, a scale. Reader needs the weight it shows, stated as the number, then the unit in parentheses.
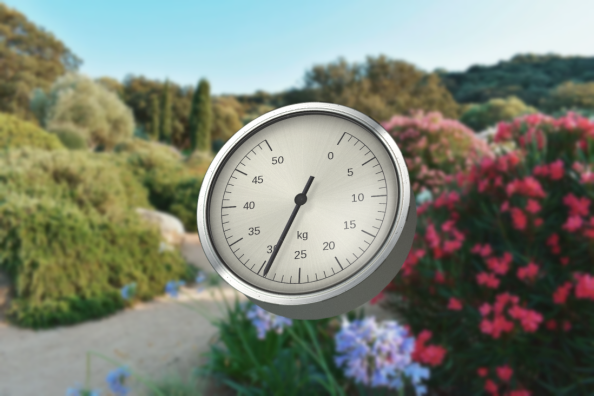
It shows 29 (kg)
